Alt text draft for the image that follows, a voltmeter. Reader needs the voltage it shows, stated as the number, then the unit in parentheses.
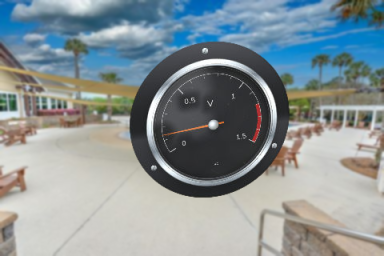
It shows 0.15 (V)
